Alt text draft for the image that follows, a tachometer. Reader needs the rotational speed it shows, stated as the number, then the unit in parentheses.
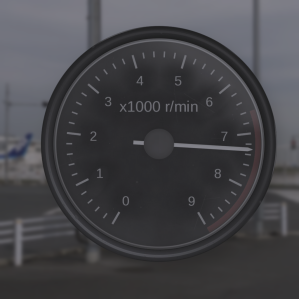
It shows 7300 (rpm)
